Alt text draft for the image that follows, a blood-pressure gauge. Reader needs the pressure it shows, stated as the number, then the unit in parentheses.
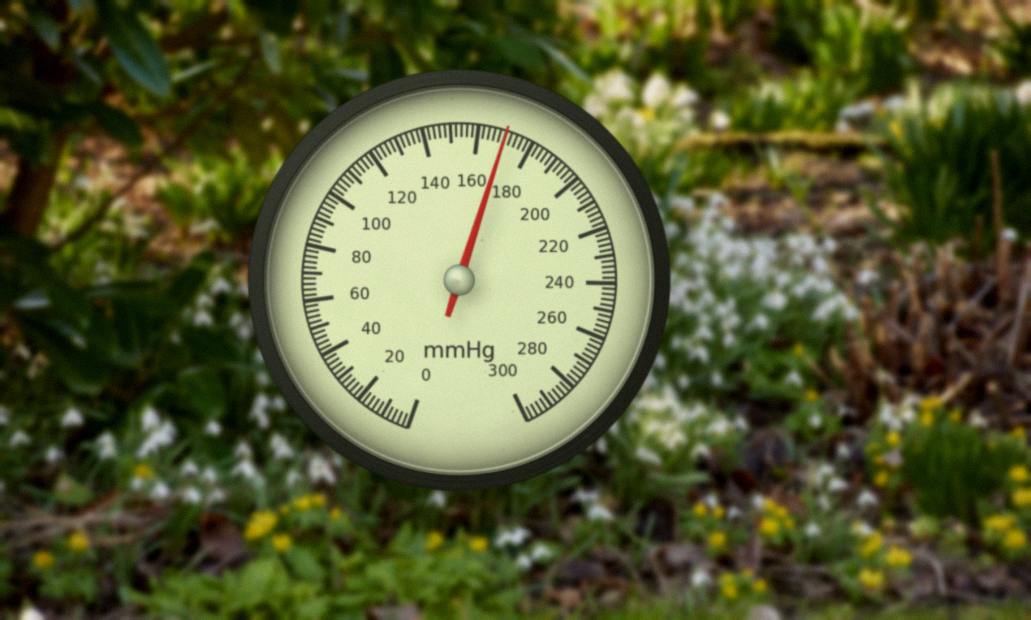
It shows 170 (mmHg)
